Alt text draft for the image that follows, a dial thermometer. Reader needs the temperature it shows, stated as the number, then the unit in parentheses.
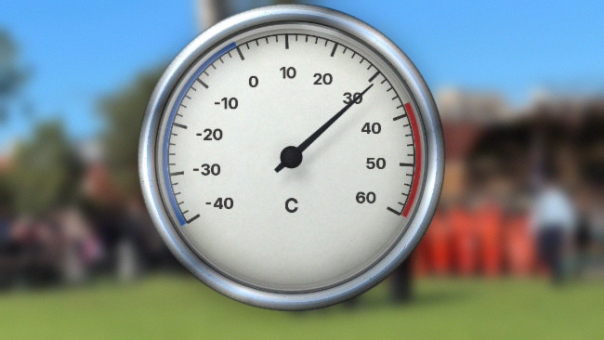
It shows 31 (°C)
